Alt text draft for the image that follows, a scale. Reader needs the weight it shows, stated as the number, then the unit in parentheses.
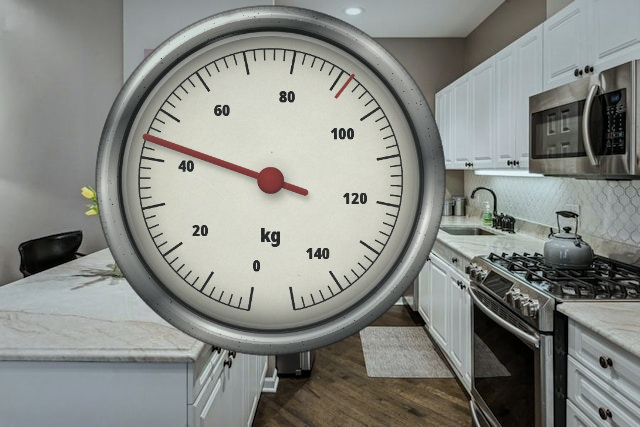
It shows 44 (kg)
